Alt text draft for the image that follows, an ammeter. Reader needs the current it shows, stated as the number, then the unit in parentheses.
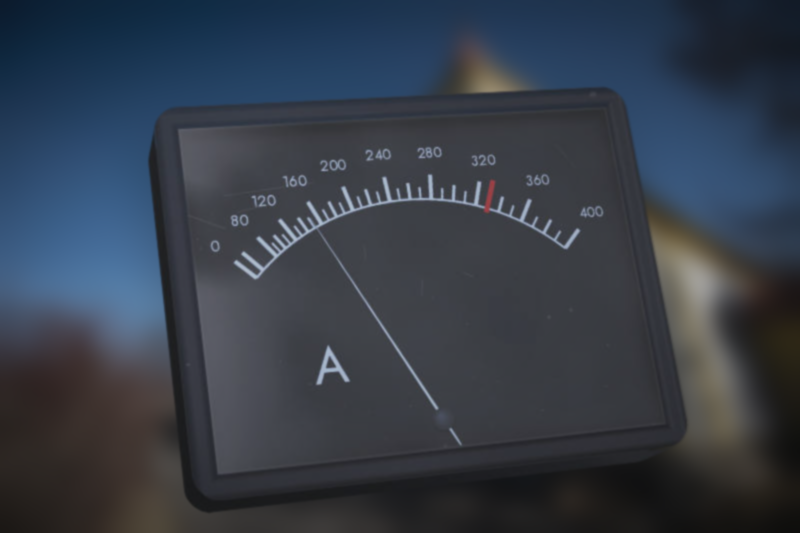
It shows 150 (A)
